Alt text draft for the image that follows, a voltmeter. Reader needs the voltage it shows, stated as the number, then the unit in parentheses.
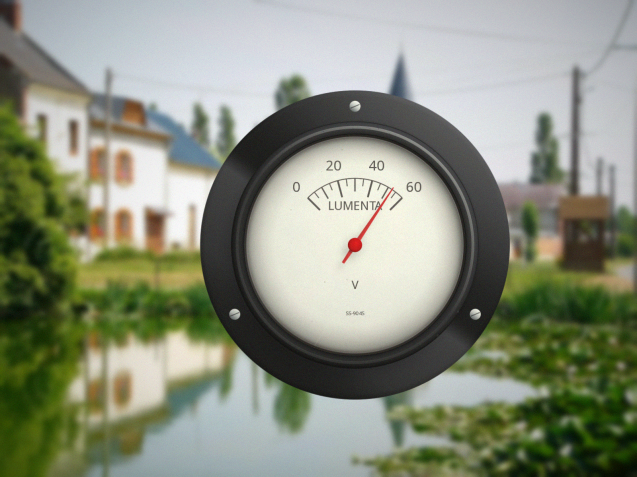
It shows 52.5 (V)
